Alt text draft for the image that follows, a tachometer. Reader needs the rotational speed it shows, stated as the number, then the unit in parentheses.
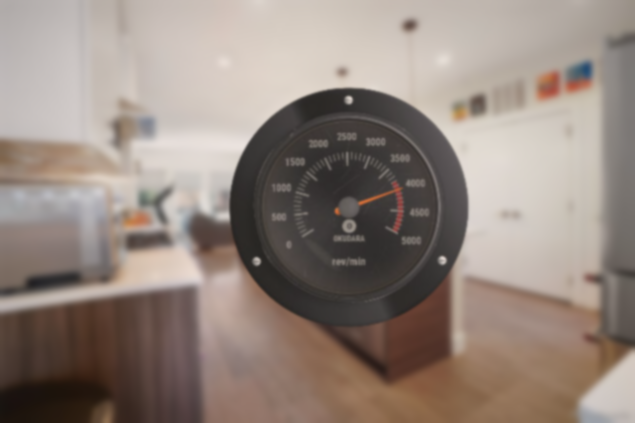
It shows 4000 (rpm)
